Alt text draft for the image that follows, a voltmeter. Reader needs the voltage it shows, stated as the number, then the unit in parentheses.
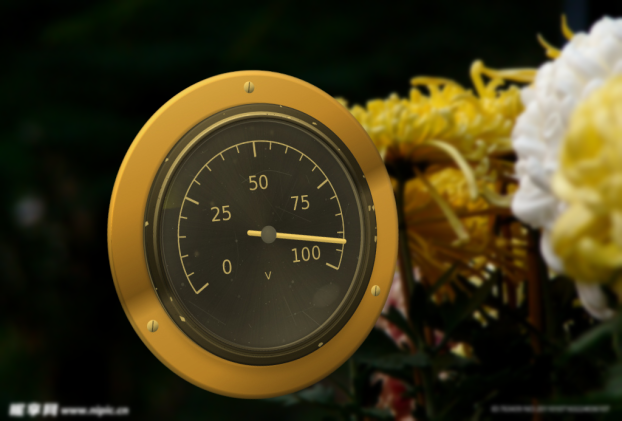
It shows 92.5 (V)
